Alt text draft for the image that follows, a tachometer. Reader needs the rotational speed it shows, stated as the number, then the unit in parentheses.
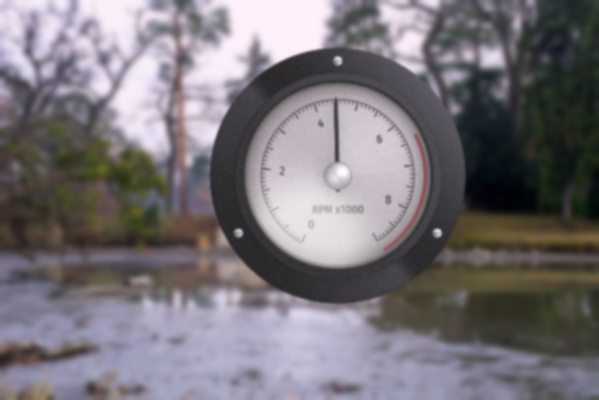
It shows 4500 (rpm)
